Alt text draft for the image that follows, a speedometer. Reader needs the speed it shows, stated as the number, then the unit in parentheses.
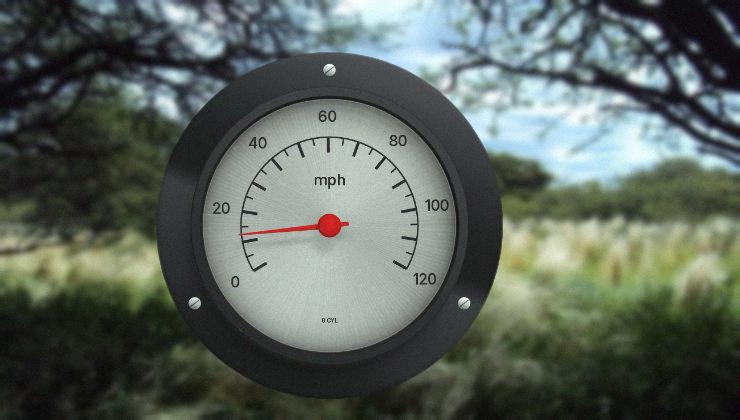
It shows 12.5 (mph)
